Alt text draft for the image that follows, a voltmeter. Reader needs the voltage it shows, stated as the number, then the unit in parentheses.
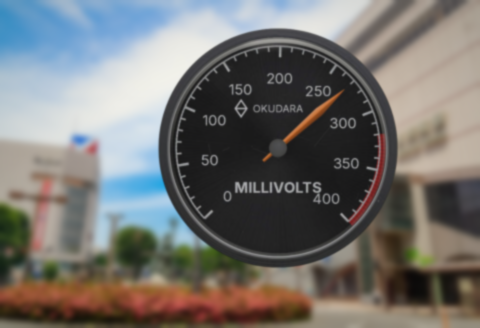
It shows 270 (mV)
